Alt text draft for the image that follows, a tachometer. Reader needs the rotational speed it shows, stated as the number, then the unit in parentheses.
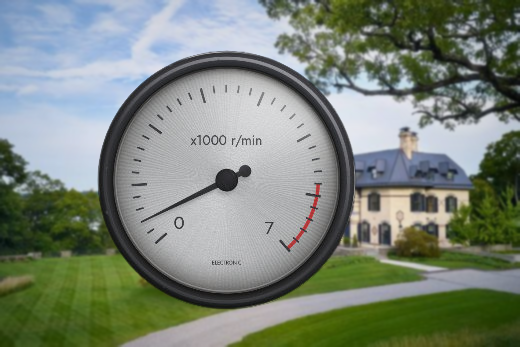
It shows 400 (rpm)
